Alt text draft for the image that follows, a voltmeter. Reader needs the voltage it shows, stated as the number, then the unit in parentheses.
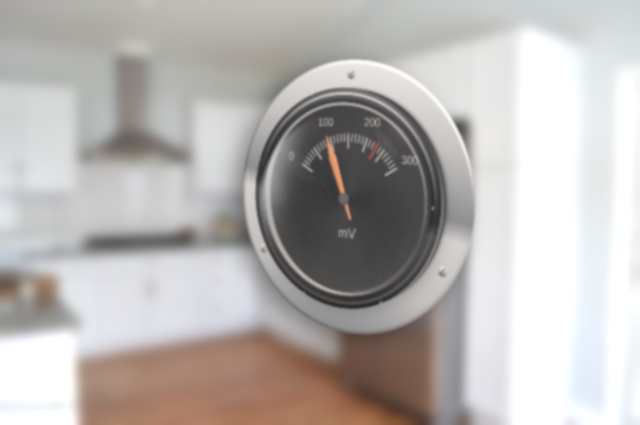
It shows 100 (mV)
